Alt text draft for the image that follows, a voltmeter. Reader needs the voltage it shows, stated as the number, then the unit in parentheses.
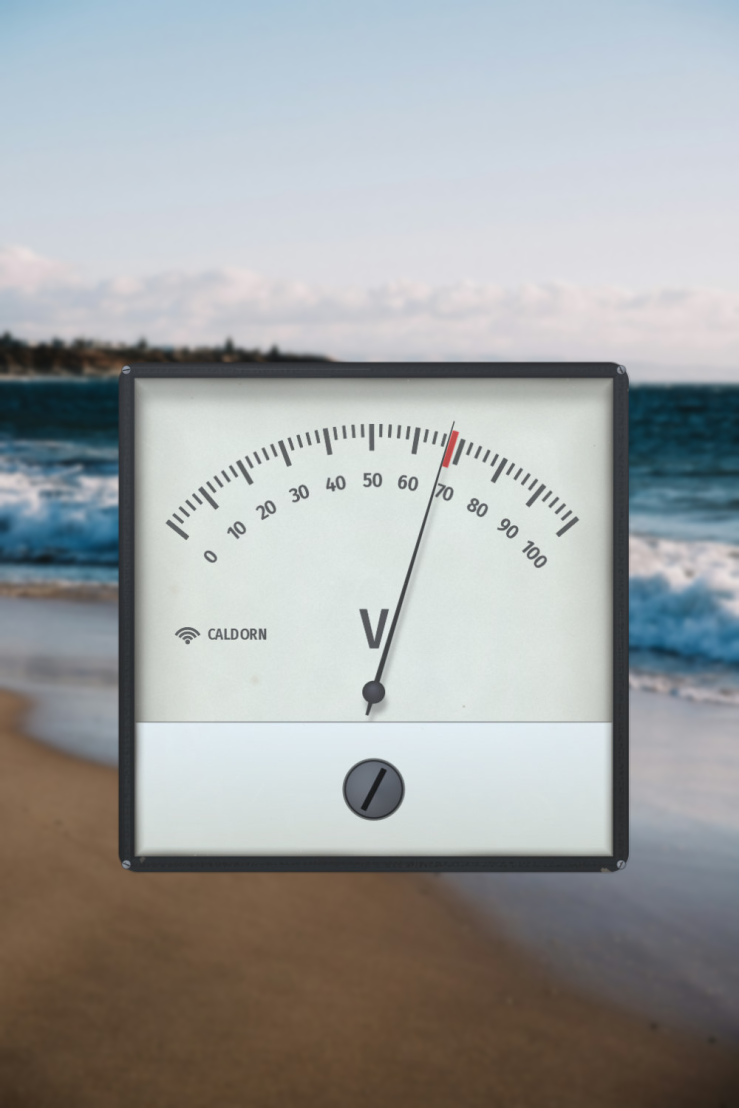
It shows 67 (V)
